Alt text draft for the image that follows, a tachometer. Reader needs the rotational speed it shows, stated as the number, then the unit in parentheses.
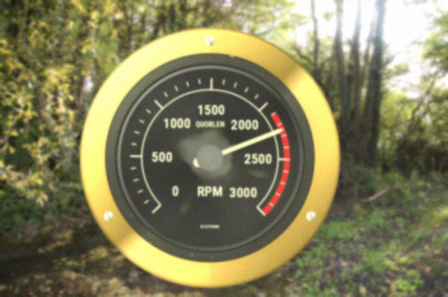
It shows 2250 (rpm)
